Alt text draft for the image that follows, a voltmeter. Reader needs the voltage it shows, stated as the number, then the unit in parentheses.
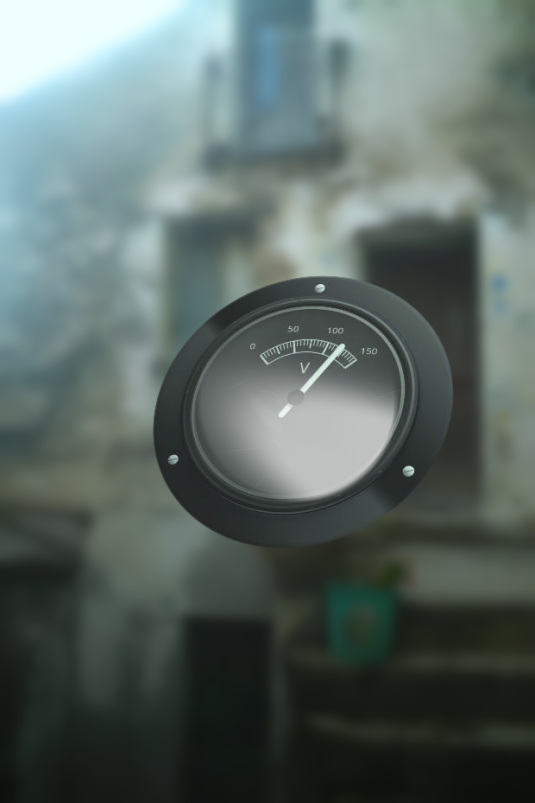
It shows 125 (V)
